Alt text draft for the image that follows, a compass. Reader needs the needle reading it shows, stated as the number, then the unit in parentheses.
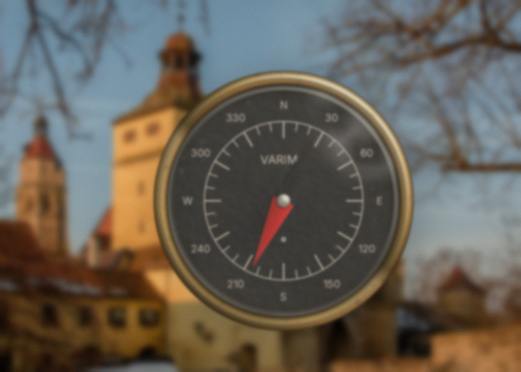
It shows 205 (°)
